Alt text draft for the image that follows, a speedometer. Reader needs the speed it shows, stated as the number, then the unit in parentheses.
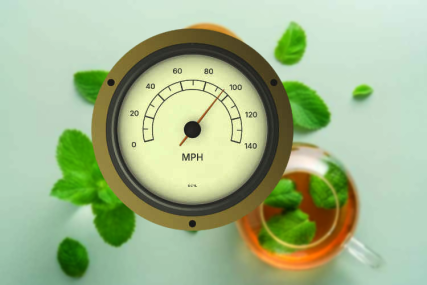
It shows 95 (mph)
